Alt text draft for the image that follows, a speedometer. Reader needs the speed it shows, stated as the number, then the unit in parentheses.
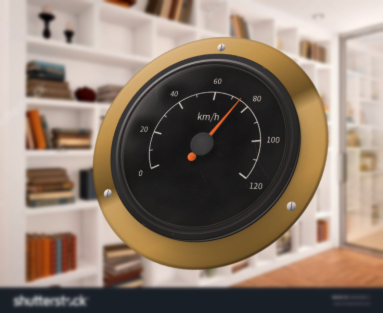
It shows 75 (km/h)
